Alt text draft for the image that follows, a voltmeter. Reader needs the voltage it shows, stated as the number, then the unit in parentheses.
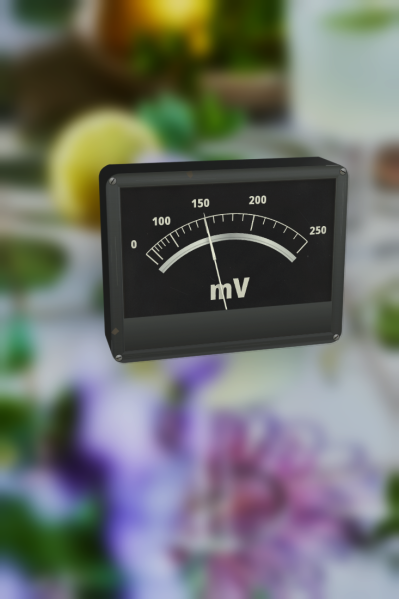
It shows 150 (mV)
